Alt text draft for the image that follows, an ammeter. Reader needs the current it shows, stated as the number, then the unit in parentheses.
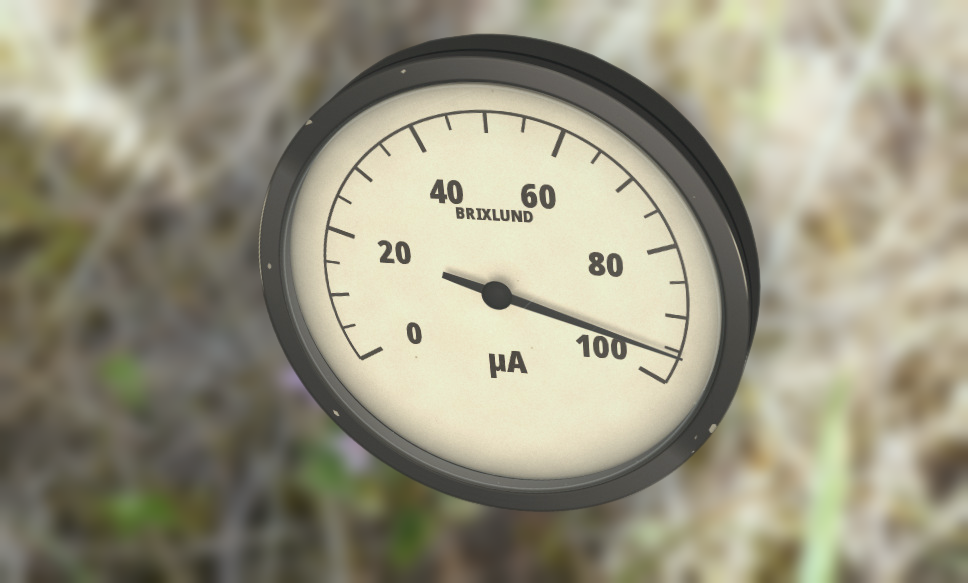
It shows 95 (µA)
